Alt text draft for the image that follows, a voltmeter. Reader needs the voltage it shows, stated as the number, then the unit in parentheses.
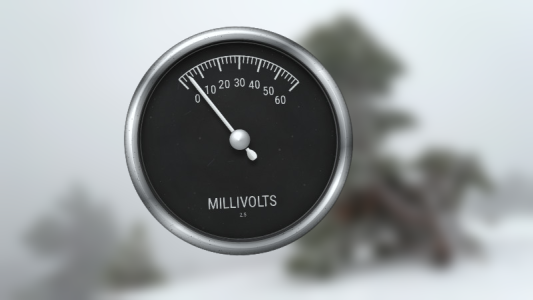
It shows 4 (mV)
